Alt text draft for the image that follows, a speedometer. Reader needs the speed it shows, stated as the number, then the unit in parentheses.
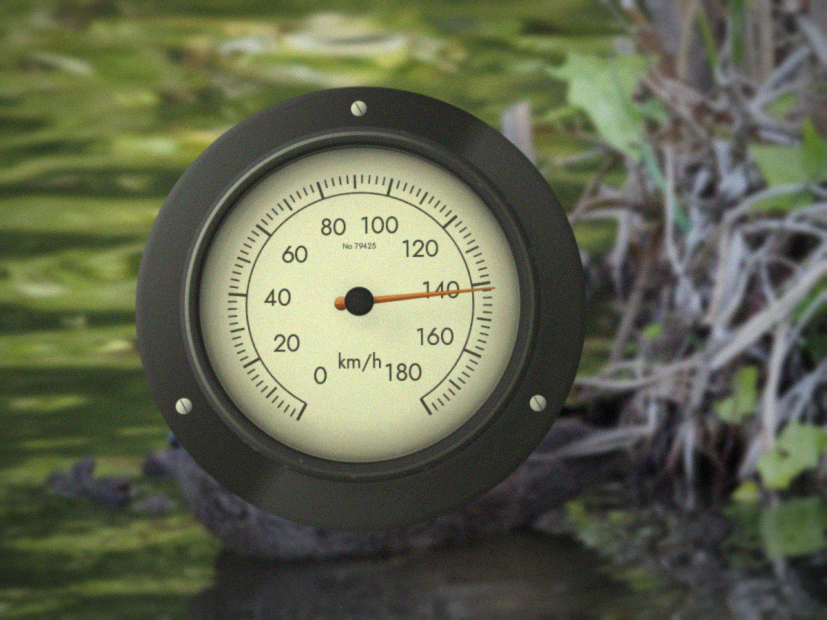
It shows 142 (km/h)
